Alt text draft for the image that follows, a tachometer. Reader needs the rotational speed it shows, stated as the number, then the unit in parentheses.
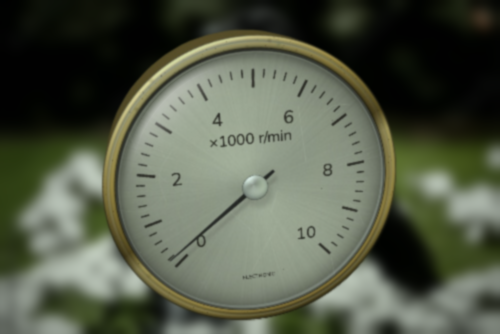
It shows 200 (rpm)
